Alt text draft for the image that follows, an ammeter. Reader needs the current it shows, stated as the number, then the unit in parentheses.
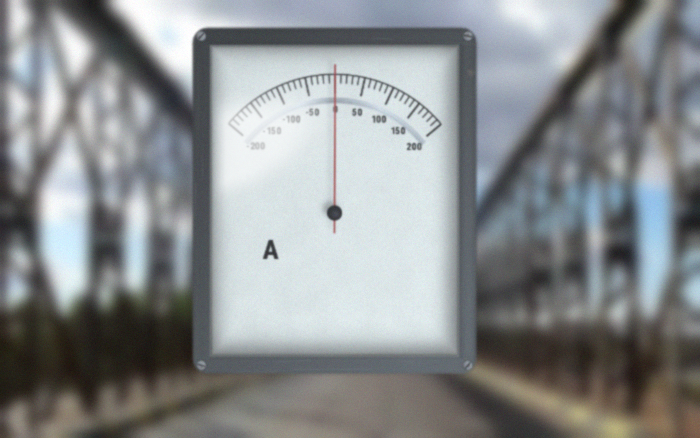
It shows 0 (A)
